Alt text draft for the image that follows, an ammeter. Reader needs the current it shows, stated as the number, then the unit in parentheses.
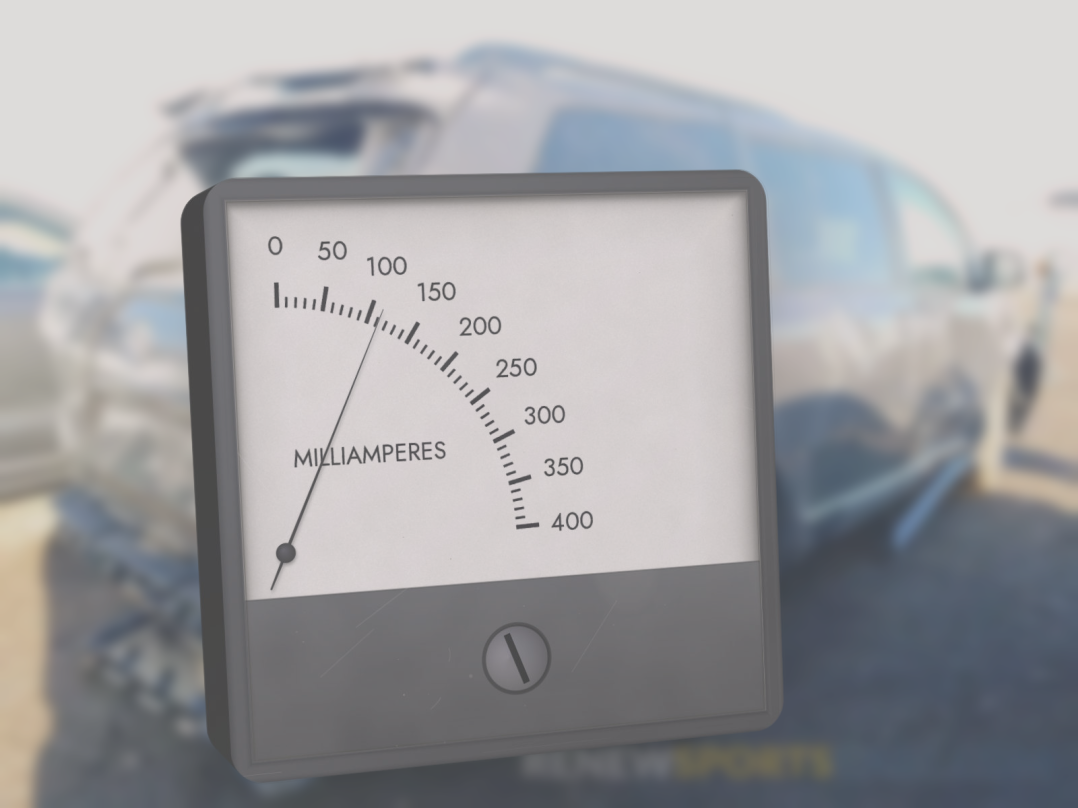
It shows 110 (mA)
